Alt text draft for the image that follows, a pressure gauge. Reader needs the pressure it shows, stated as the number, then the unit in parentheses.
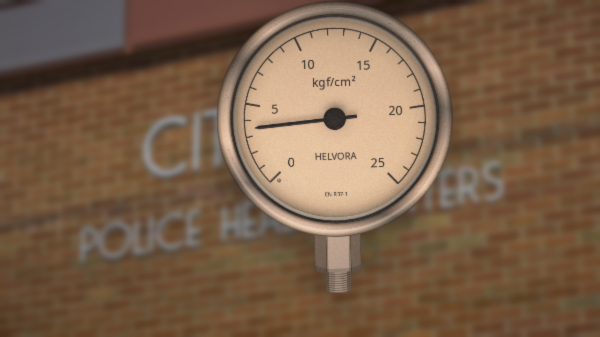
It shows 3.5 (kg/cm²)
